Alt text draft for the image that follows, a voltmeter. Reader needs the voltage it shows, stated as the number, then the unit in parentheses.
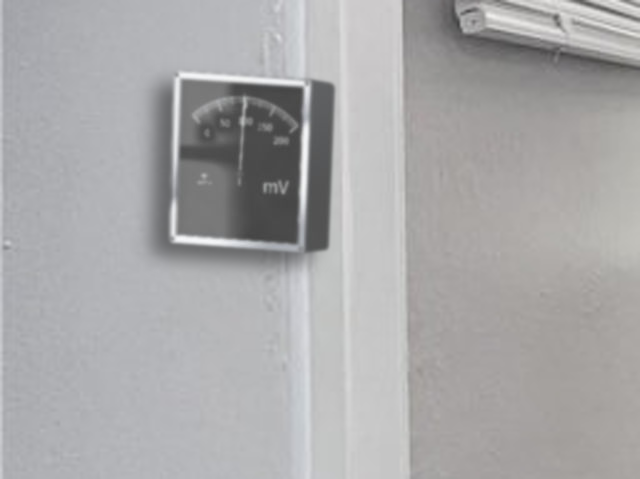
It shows 100 (mV)
